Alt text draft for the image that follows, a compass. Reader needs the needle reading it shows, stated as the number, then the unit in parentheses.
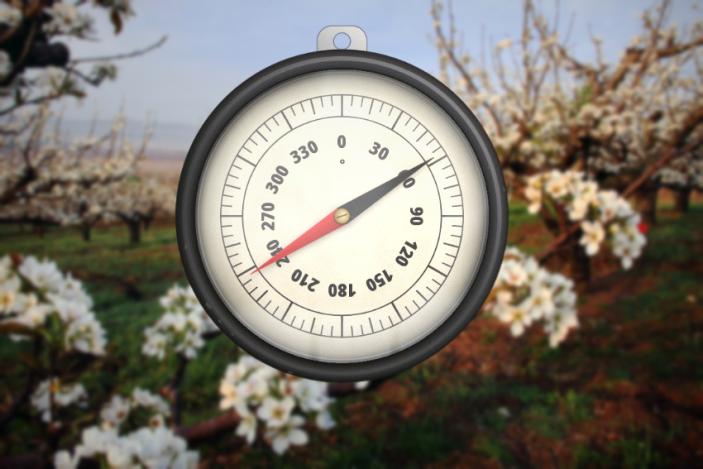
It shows 237.5 (°)
